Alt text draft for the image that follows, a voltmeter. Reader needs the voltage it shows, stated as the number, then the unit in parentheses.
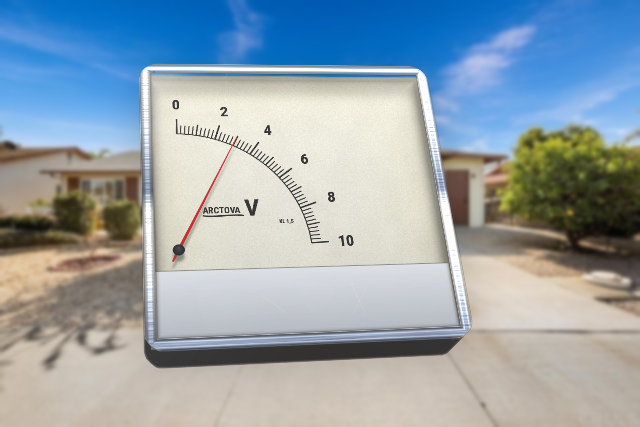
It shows 3 (V)
